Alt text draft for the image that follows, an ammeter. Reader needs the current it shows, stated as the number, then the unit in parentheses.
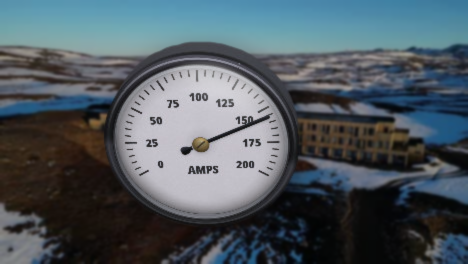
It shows 155 (A)
